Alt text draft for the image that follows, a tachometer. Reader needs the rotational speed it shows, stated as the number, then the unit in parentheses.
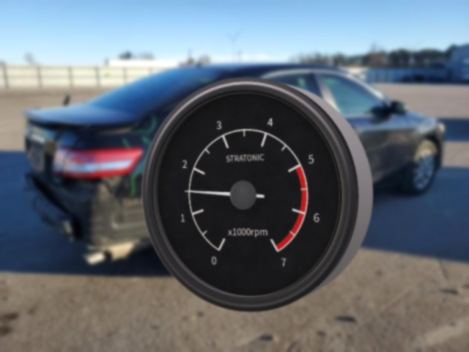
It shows 1500 (rpm)
